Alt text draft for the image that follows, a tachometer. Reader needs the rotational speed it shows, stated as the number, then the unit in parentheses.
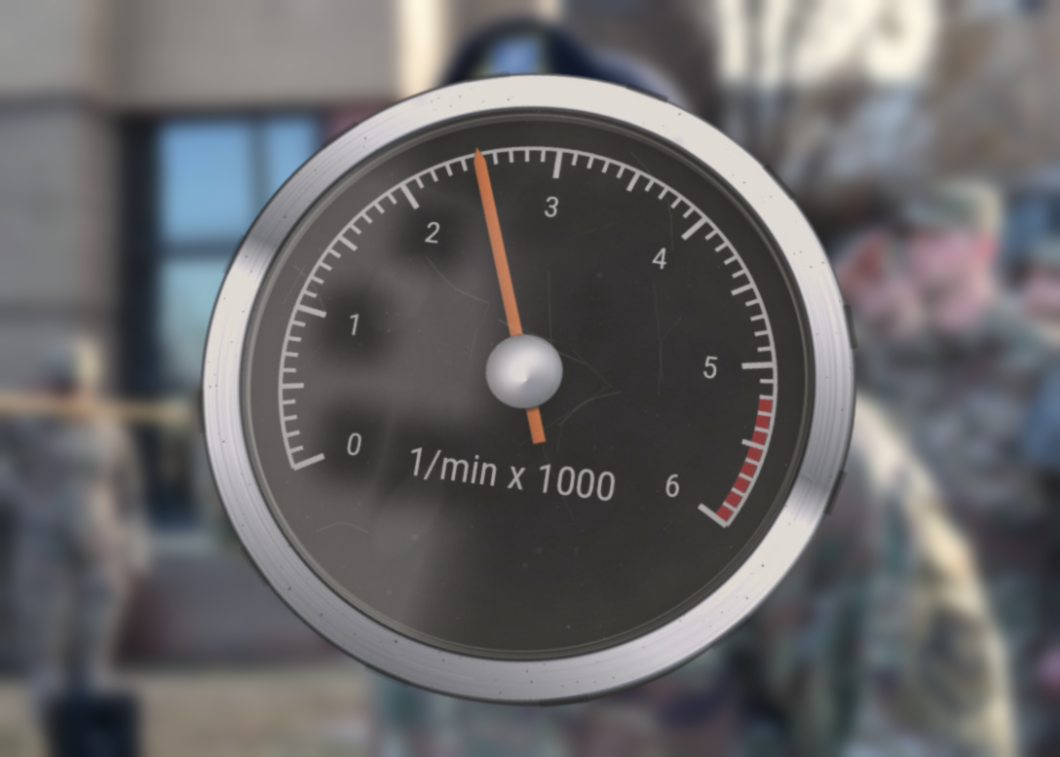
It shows 2500 (rpm)
